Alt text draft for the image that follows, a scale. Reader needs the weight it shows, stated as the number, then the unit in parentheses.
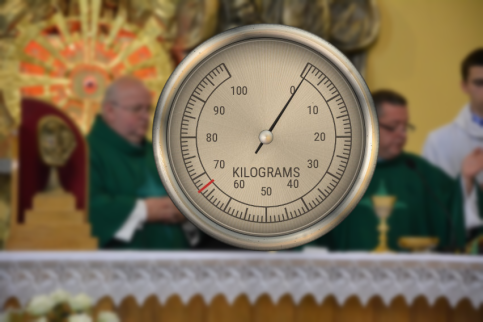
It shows 1 (kg)
